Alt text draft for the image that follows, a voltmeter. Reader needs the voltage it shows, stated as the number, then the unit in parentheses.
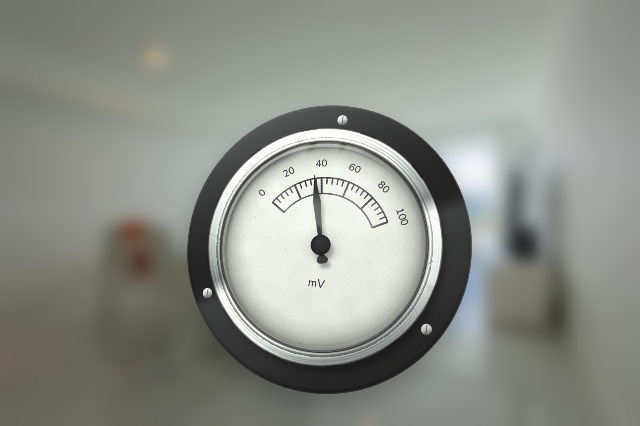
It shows 36 (mV)
